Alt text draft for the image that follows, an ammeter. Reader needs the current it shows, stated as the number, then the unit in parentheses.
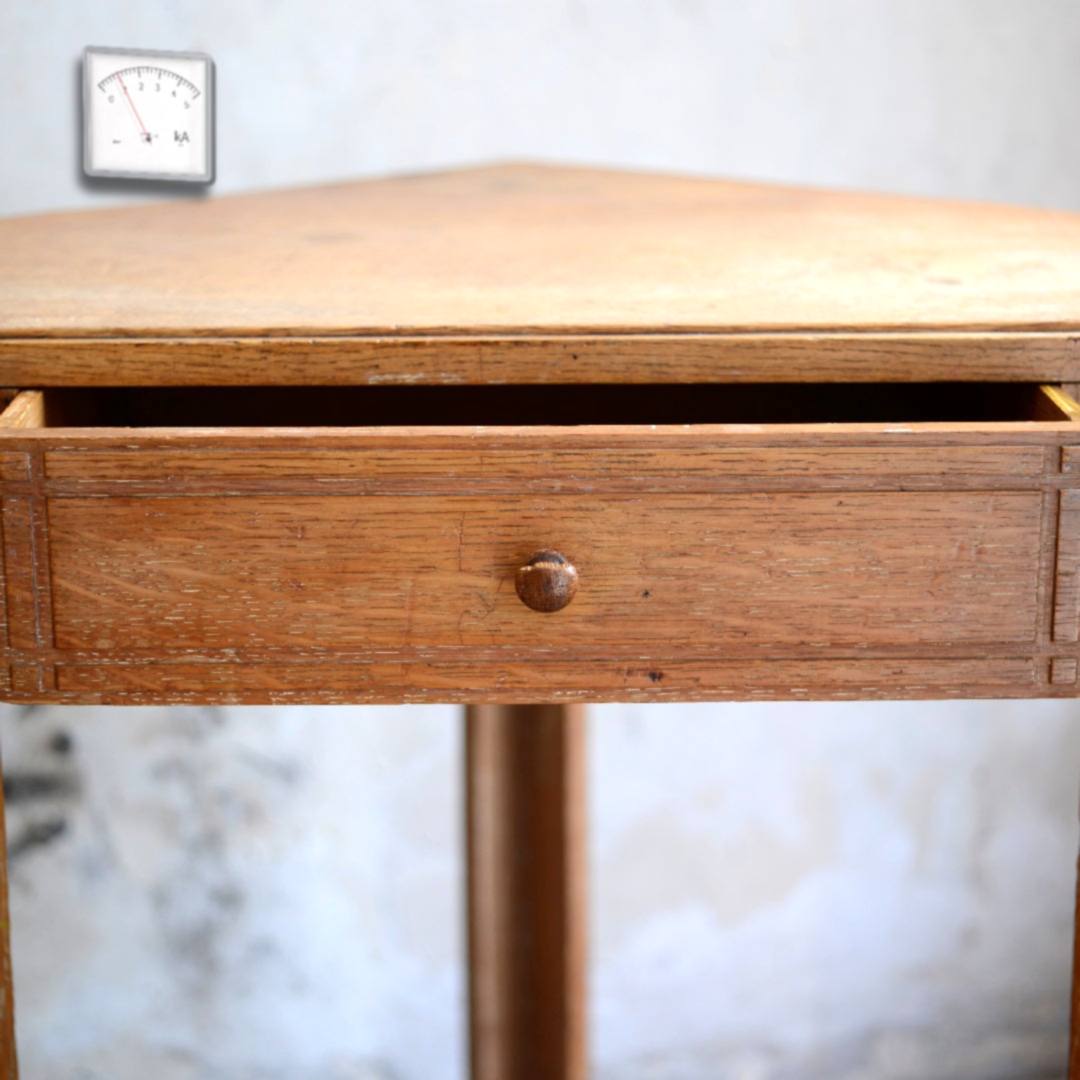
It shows 1 (kA)
